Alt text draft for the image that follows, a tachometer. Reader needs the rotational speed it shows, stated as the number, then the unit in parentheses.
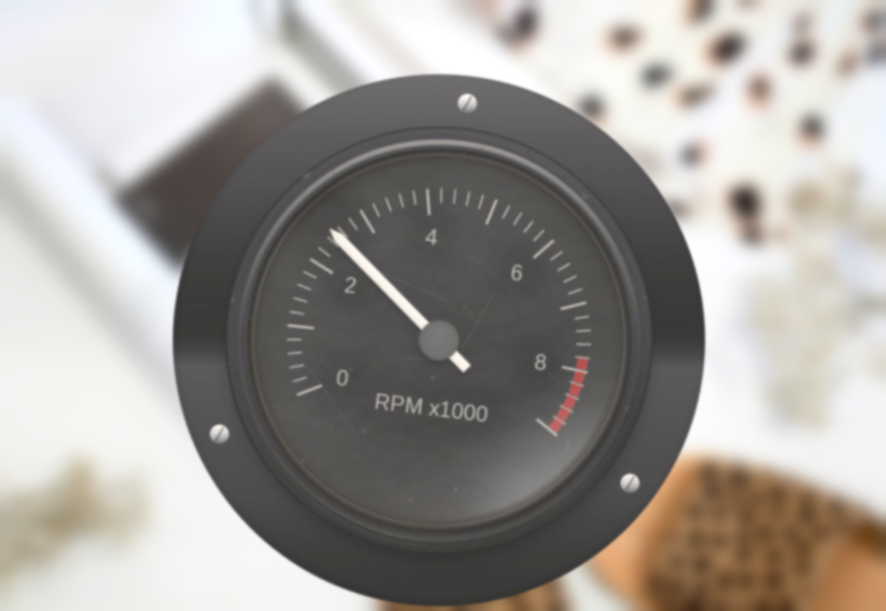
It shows 2500 (rpm)
